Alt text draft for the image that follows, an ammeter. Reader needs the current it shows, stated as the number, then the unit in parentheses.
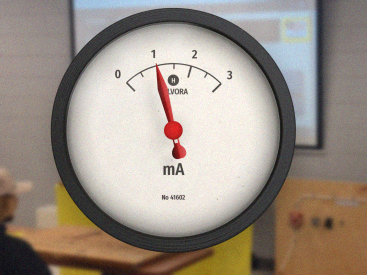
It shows 1 (mA)
